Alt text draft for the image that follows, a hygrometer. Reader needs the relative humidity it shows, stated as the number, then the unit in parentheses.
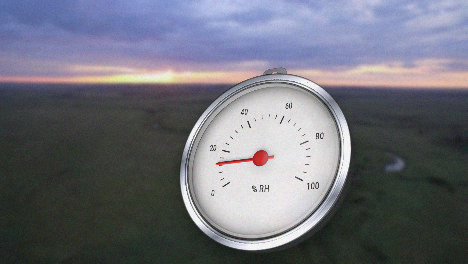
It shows 12 (%)
